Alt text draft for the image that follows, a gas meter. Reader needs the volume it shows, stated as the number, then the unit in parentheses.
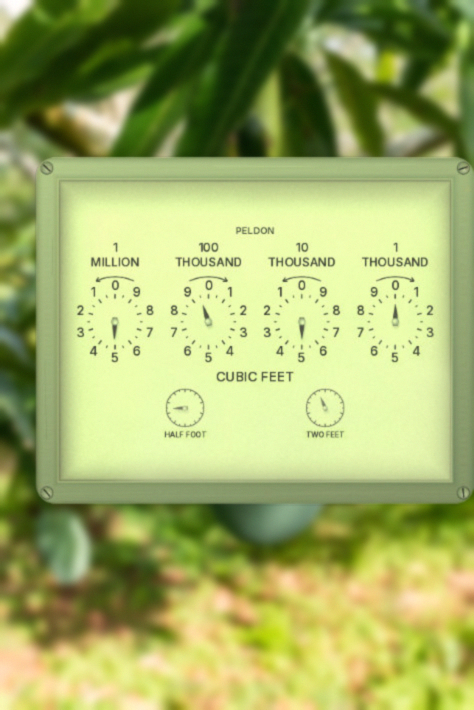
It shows 495000 (ft³)
